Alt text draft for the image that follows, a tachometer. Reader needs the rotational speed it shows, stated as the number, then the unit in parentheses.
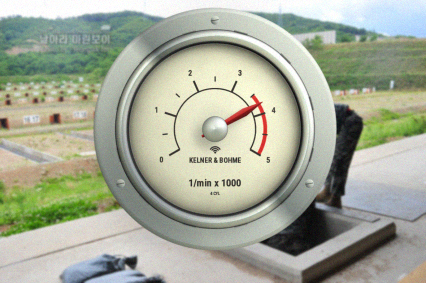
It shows 3750 (rpm)
